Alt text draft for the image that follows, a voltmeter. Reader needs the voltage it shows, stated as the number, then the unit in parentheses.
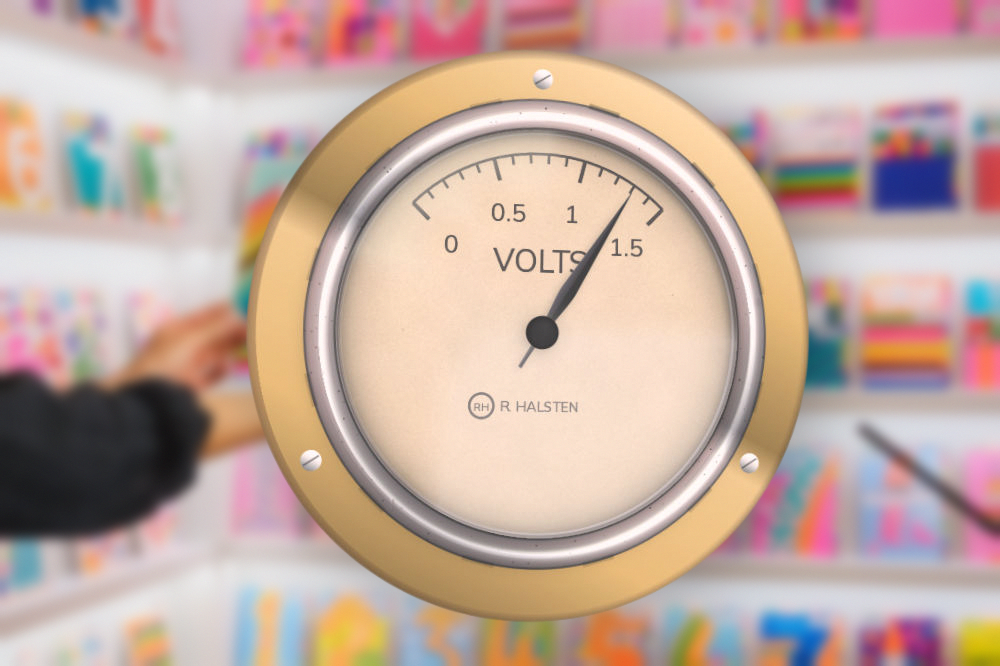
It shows 1.3 (V)
